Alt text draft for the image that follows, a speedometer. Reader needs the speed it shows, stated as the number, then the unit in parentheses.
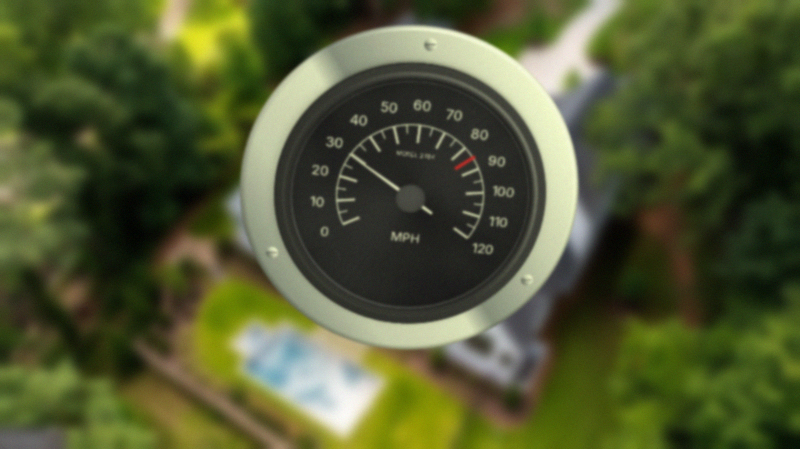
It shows 30 (mph)
